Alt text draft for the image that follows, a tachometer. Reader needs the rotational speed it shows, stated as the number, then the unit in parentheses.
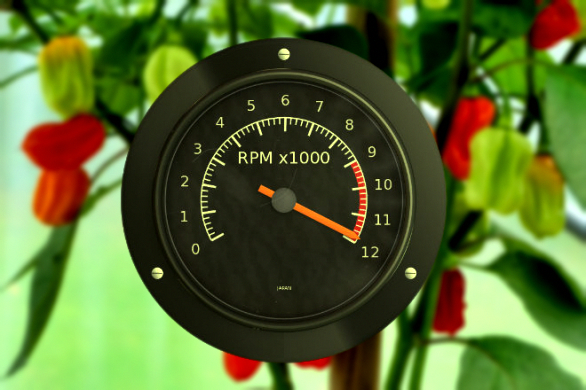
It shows 11800 (rpm)
